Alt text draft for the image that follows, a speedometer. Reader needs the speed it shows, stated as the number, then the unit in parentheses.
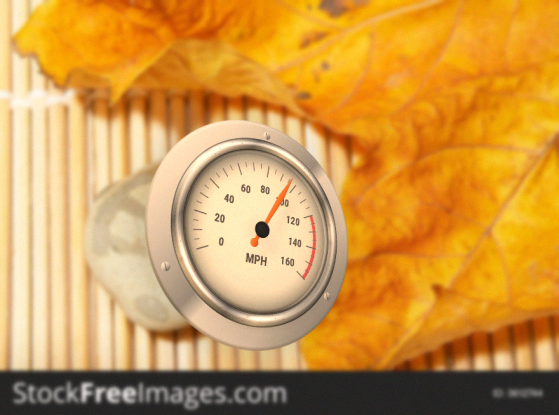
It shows 95 (mph)
